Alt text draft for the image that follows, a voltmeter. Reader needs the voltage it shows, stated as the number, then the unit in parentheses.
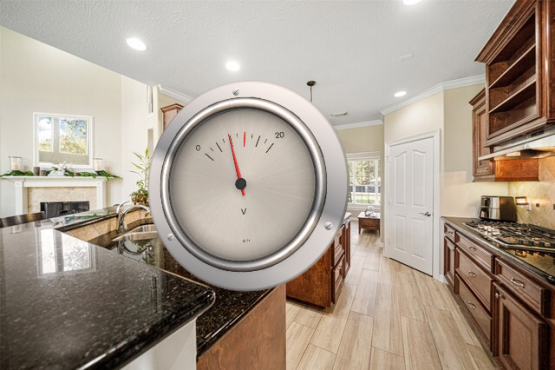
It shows 8 (V)
